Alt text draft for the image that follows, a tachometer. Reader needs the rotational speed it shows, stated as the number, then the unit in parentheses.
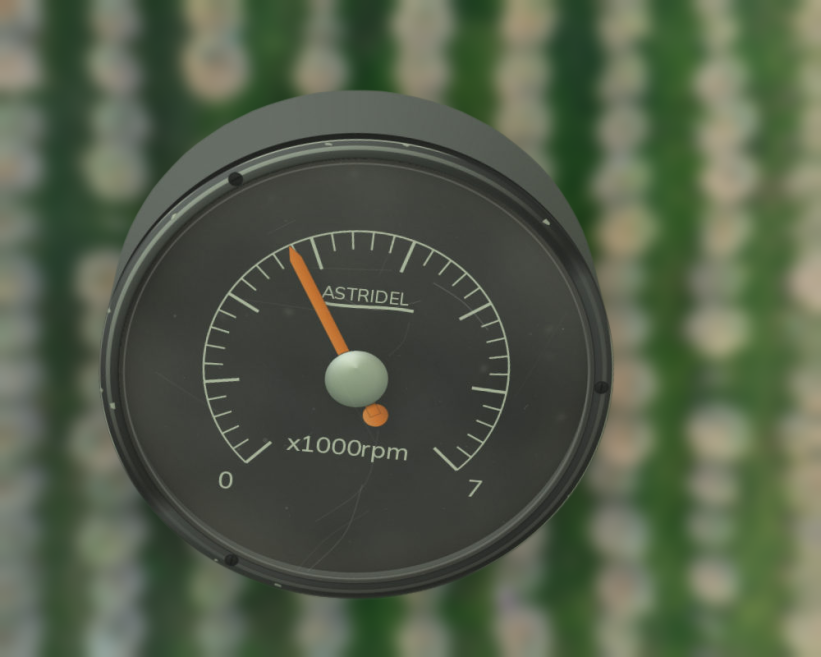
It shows 2800 (rpm)
